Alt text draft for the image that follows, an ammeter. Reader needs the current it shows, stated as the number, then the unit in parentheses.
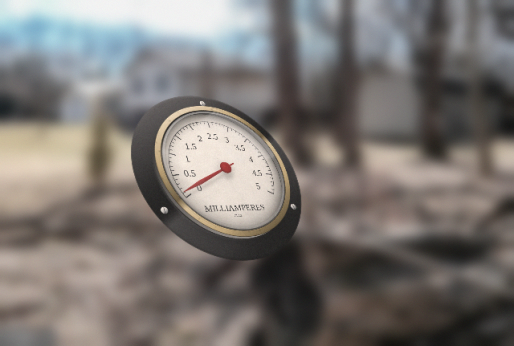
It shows 0.1 (mA)
